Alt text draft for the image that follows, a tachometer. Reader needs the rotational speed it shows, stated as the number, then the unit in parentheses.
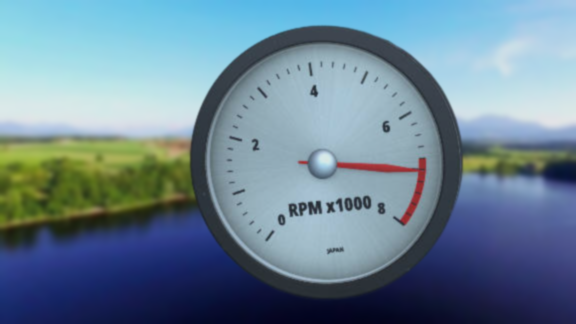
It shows 7000 (rpm)
